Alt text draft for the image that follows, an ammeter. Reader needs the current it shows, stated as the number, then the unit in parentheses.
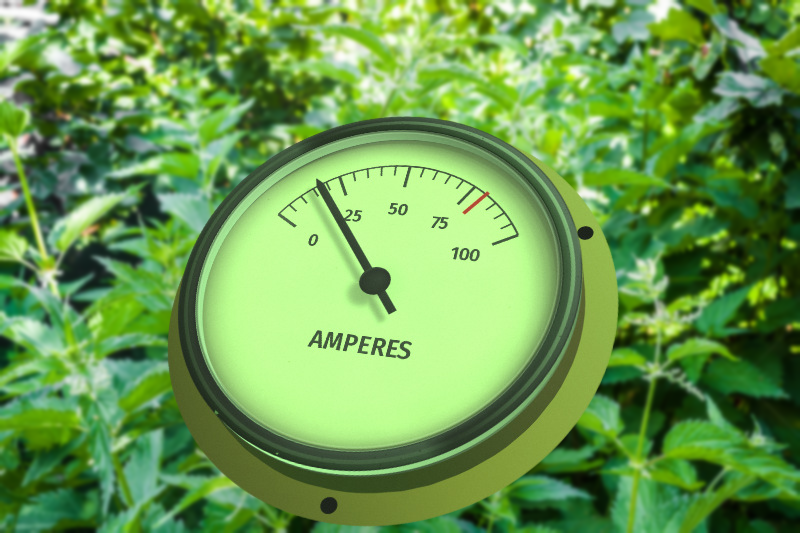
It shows 17.5 (A)
